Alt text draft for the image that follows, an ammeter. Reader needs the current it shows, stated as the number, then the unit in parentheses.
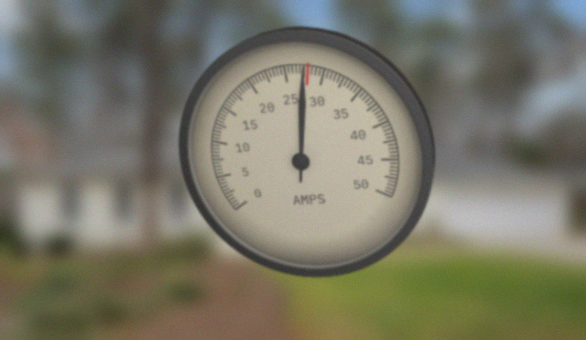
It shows 27.5 (A)
